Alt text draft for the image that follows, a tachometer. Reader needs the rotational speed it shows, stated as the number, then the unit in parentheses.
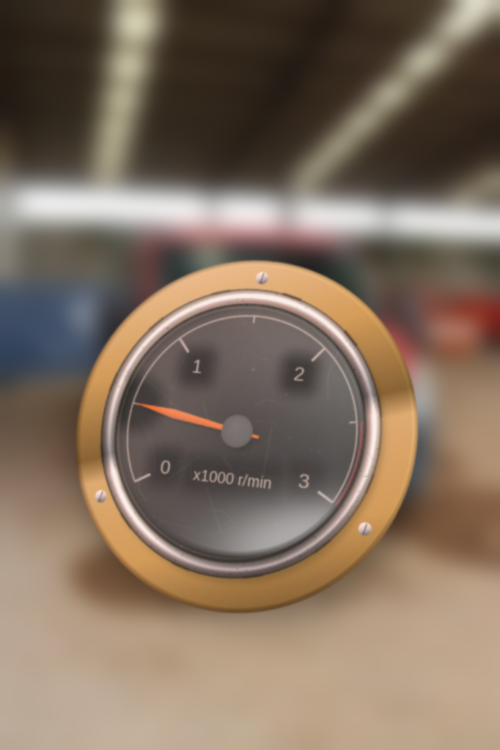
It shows 500 (rpm)
